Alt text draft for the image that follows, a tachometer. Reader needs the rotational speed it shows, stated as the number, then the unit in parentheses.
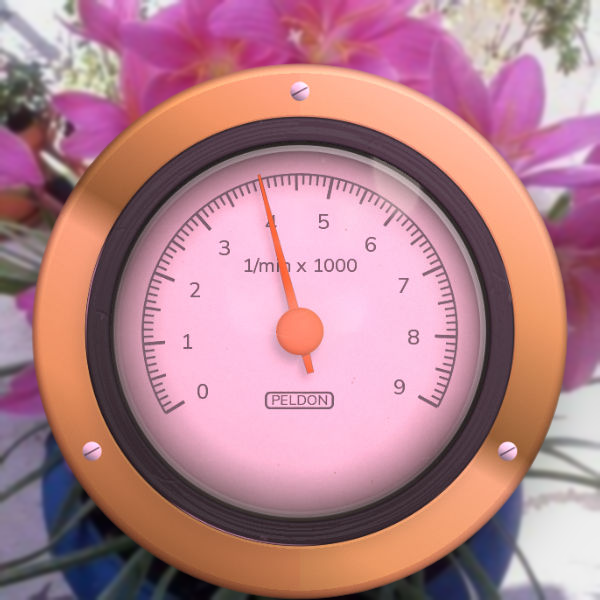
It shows 4000 (rpm)
